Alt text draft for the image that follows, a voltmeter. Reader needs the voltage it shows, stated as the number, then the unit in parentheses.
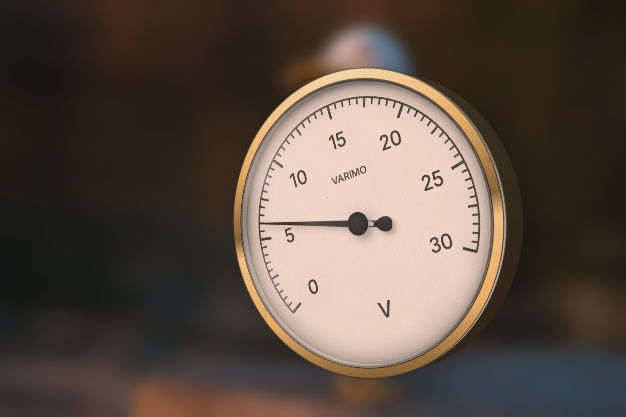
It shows 6 (V)
